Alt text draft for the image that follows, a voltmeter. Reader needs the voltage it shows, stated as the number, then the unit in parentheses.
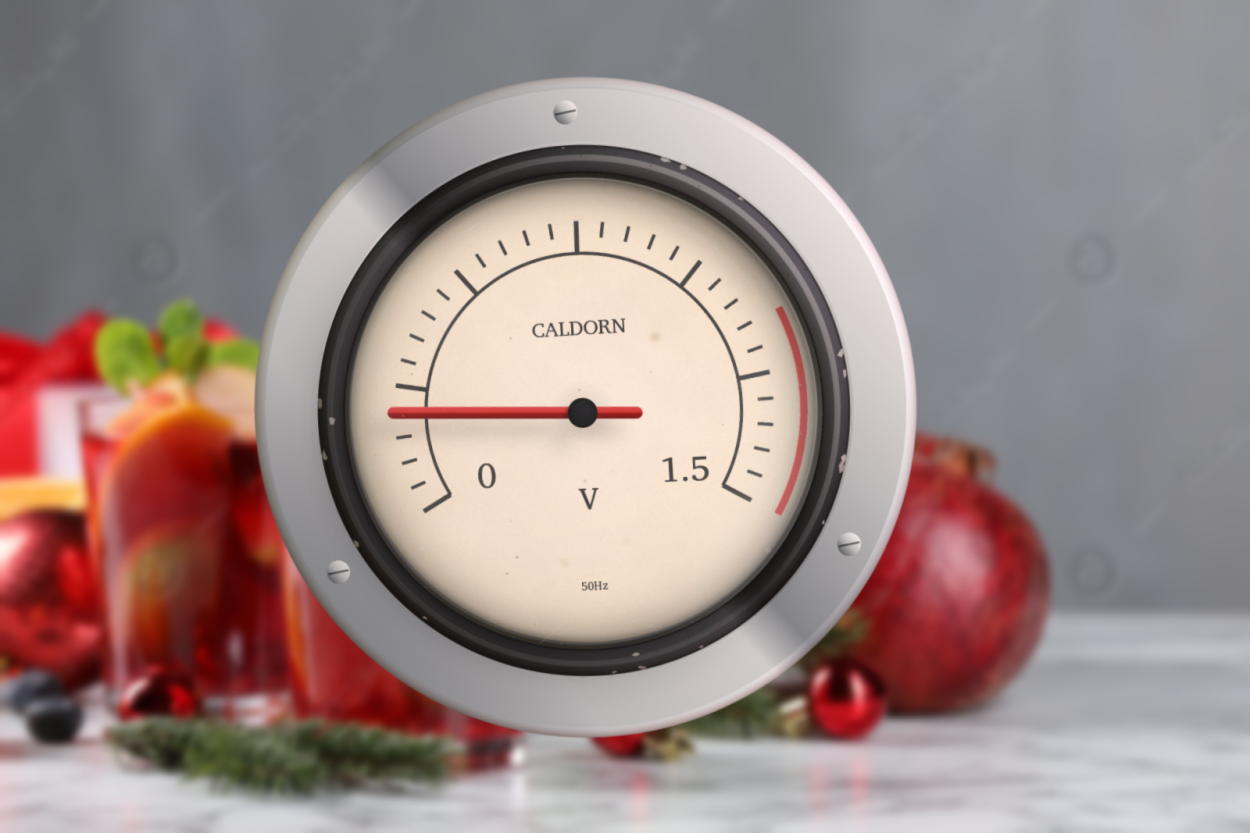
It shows 0.2 (V)
